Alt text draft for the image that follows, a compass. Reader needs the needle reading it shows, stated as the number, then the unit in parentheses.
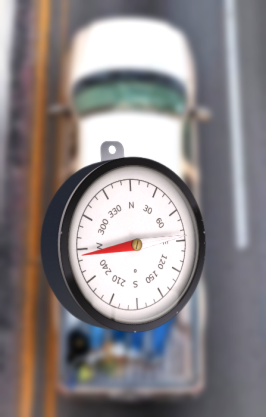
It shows 265 (°)
